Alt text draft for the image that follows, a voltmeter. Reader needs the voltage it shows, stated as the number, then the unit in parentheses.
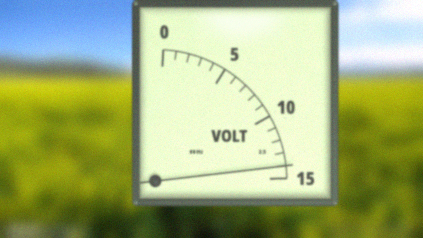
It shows 14 (V)
